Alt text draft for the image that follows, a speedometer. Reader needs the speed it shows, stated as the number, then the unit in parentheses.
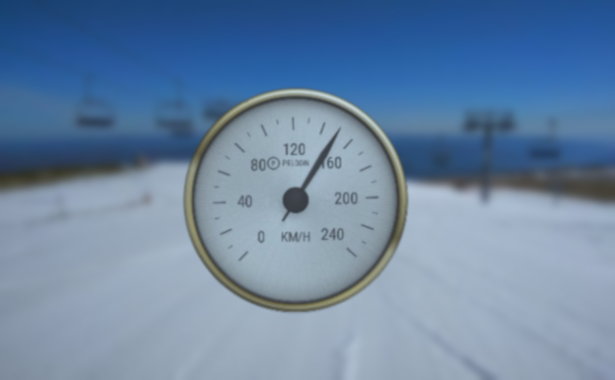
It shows 150 (km/h)
